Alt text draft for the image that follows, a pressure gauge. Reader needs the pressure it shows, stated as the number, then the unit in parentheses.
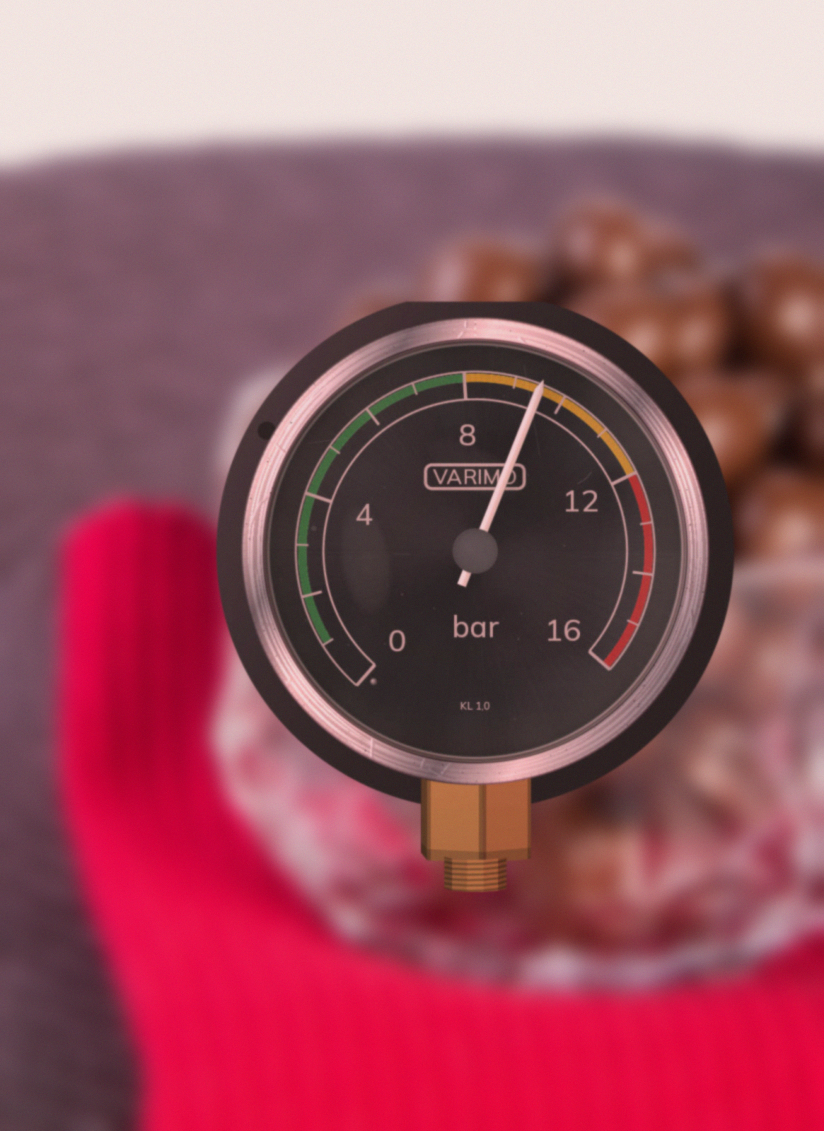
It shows 9.5 (bar)
